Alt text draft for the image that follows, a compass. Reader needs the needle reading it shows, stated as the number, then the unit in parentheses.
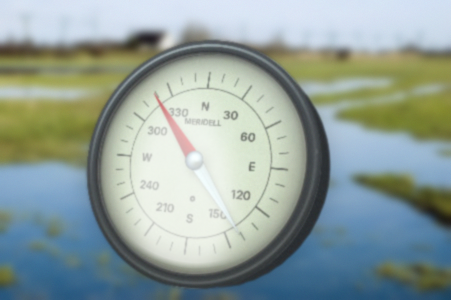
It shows 320 (°)
